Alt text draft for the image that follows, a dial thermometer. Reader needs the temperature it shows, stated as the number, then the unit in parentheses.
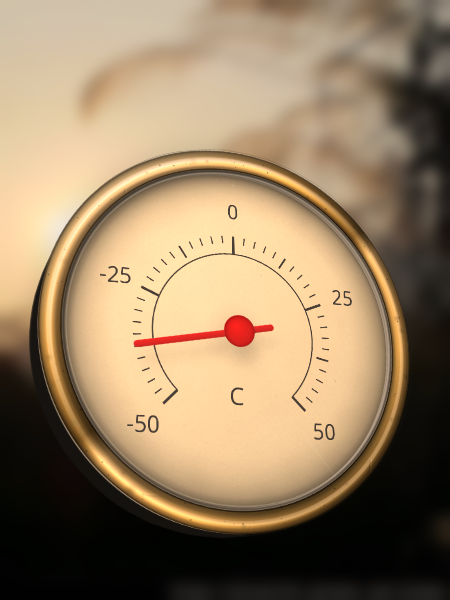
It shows -37.5 (°C)
